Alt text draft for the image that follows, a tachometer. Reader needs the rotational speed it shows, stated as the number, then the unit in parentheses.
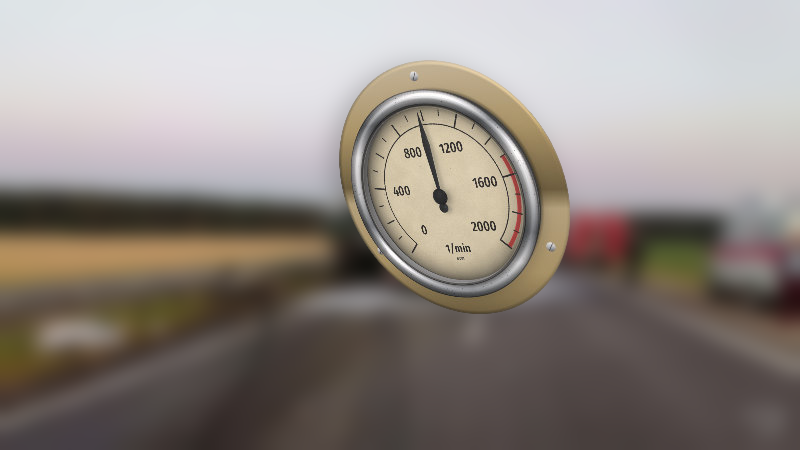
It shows 1000 (rpm)
